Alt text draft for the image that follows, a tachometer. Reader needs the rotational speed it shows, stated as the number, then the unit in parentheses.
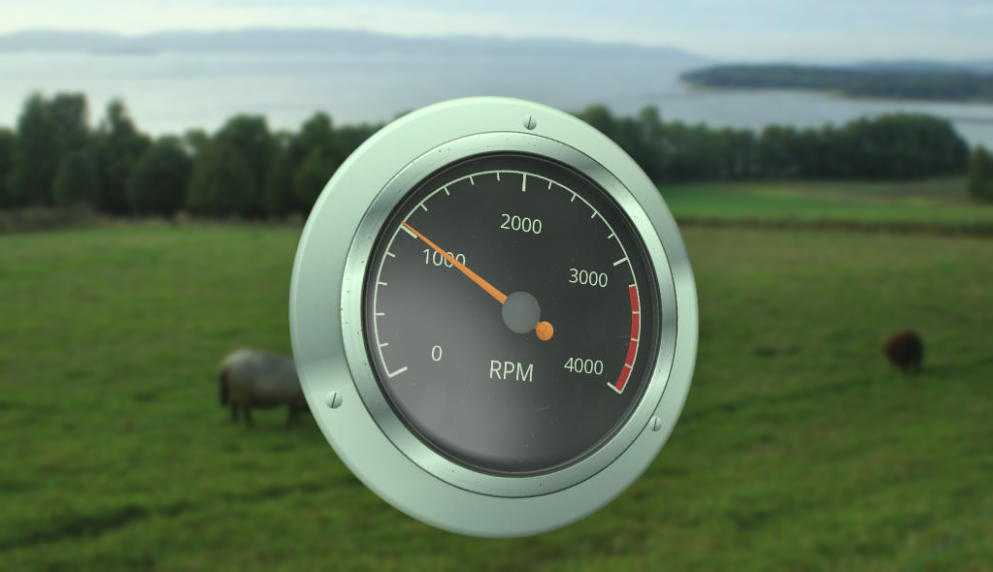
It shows 1000 (rpm)
